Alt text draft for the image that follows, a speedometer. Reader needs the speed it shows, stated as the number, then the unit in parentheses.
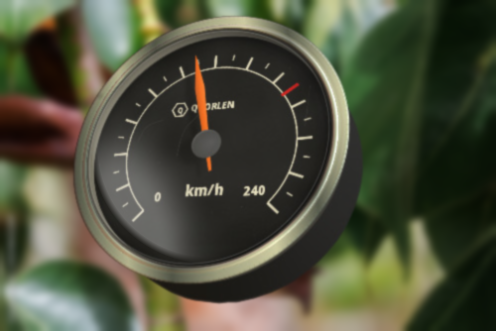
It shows 110 (km/h)
